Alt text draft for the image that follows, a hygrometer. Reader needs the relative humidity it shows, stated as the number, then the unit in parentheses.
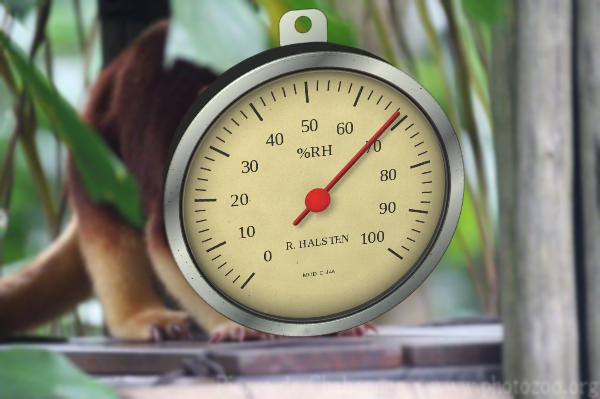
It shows 68 (%)
